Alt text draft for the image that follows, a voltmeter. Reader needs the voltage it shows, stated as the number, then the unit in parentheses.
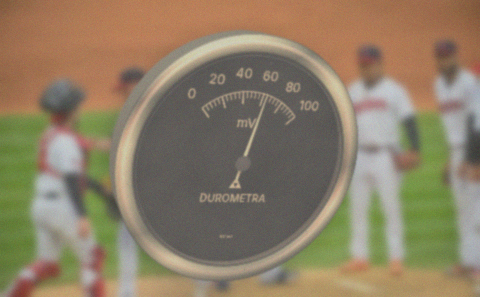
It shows 60 (mV)
